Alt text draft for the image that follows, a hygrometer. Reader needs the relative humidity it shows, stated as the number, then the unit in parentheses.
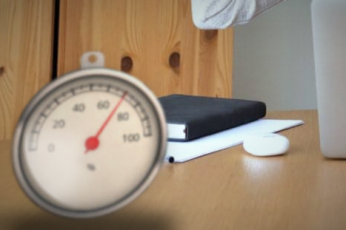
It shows 70 (%)
